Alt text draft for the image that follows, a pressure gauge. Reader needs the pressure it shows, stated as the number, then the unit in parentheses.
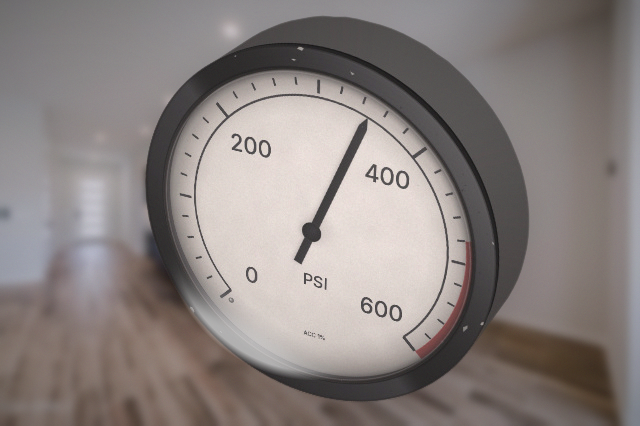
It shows 350 (psi)
